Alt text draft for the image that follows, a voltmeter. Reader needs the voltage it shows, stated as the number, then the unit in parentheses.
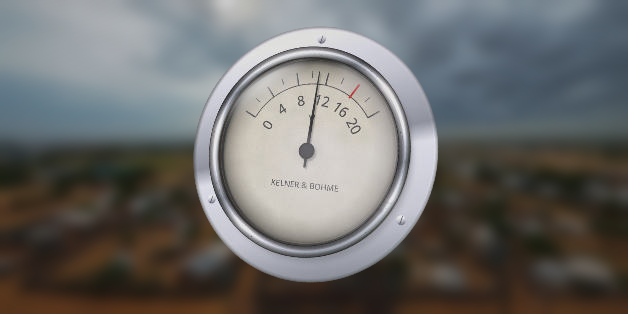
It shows 11 (V)
